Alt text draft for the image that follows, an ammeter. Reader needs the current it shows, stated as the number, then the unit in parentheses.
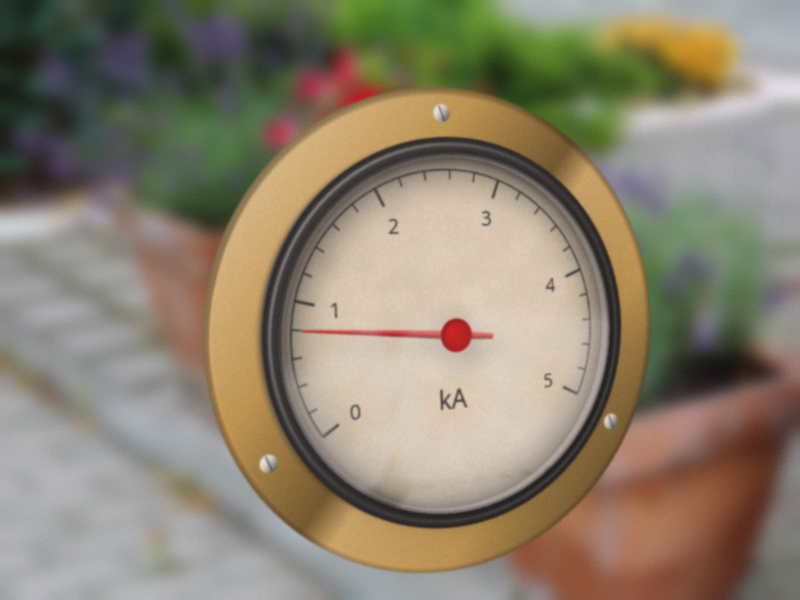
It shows 0.8 (kA)
